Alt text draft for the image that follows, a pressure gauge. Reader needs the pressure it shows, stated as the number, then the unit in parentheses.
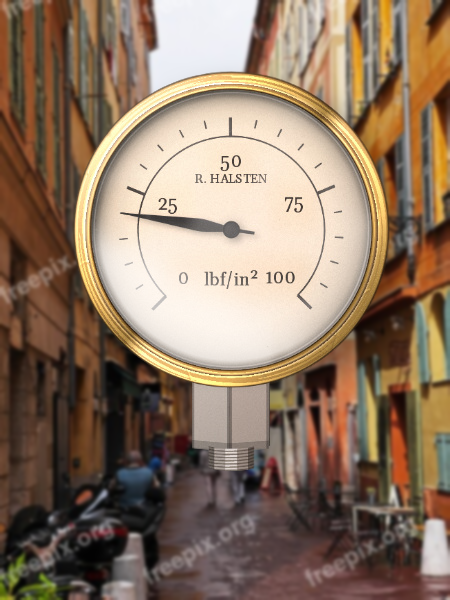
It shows 20 (psi)
